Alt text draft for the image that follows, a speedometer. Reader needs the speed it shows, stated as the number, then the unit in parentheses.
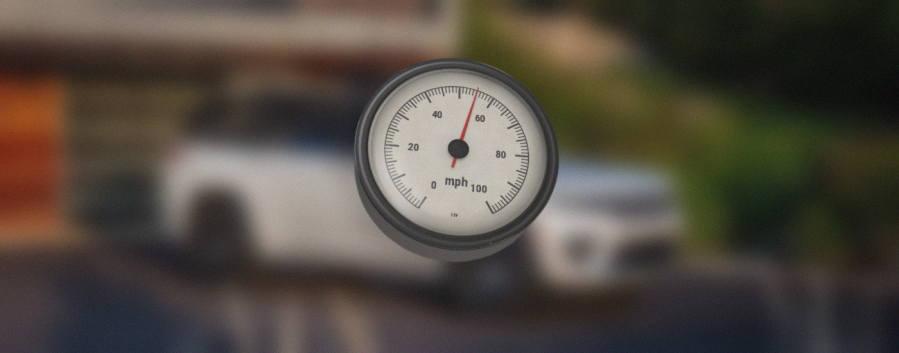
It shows 55 (mph)
